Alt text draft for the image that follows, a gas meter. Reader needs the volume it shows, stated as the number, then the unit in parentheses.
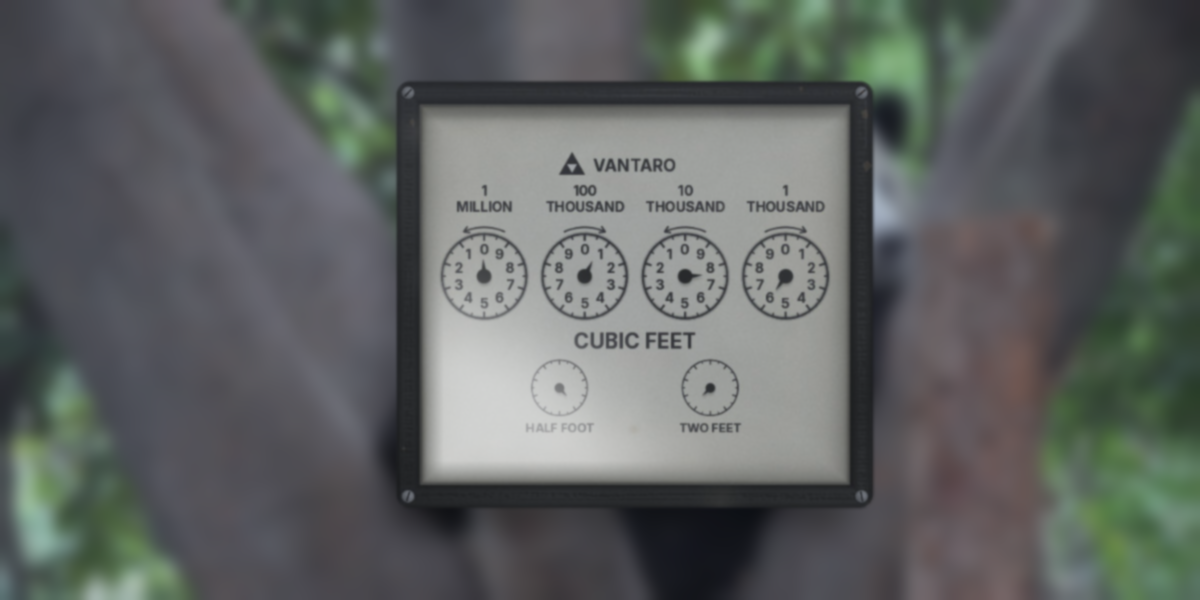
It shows 7600 (ft³)
